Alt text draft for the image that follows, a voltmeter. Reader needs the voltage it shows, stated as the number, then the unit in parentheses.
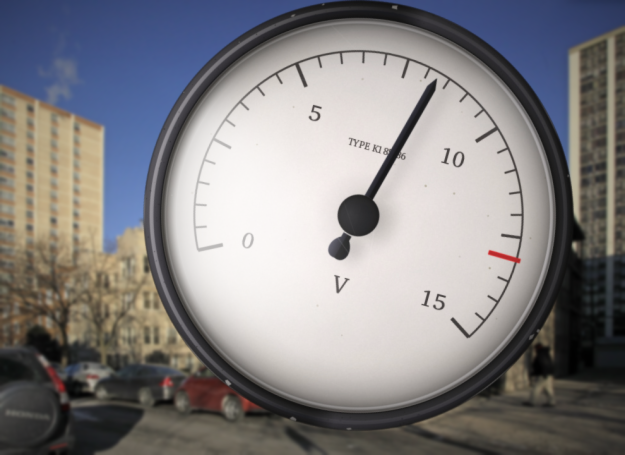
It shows 8.25 (V)
